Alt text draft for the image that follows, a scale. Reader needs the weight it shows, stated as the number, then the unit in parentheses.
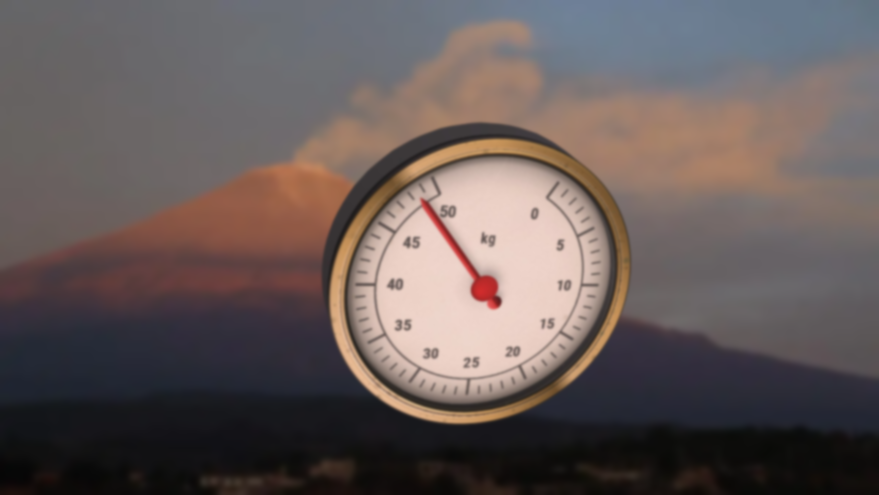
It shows 48.5 (kg)
